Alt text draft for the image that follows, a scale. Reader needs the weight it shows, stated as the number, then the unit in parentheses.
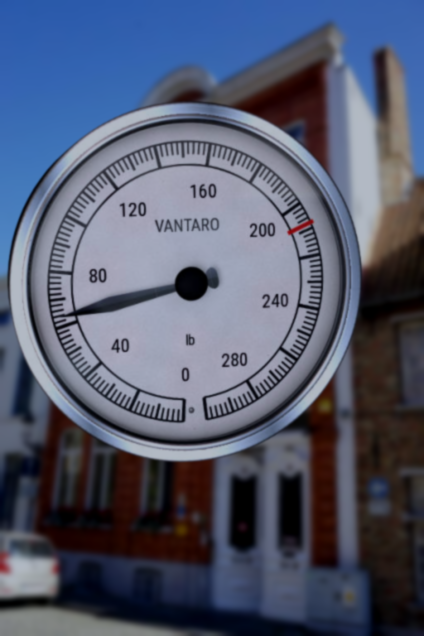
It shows 64 (lb)
